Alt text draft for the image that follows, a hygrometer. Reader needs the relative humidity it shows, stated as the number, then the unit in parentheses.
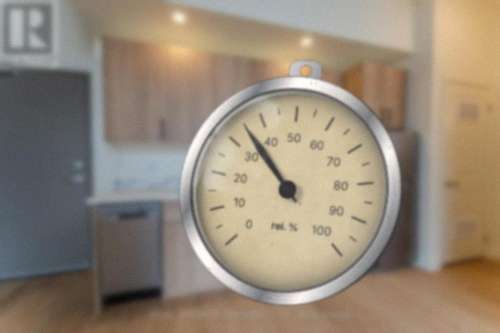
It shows 35 (%)
